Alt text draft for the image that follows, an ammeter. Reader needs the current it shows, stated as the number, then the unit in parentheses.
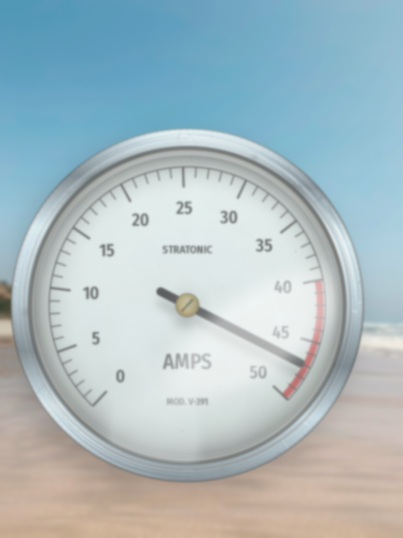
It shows 47 (A)
